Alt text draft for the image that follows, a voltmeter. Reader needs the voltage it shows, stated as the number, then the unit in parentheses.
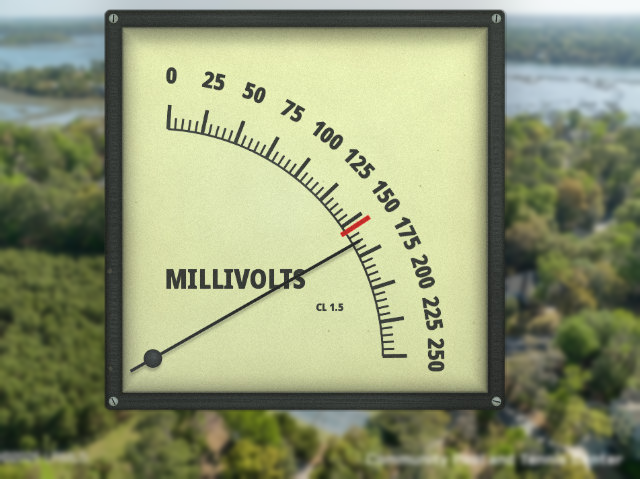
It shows 165 (mV)
